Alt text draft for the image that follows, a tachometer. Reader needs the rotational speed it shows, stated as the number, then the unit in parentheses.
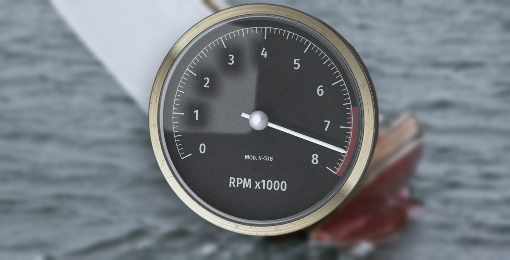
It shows 7500 (rpm)
